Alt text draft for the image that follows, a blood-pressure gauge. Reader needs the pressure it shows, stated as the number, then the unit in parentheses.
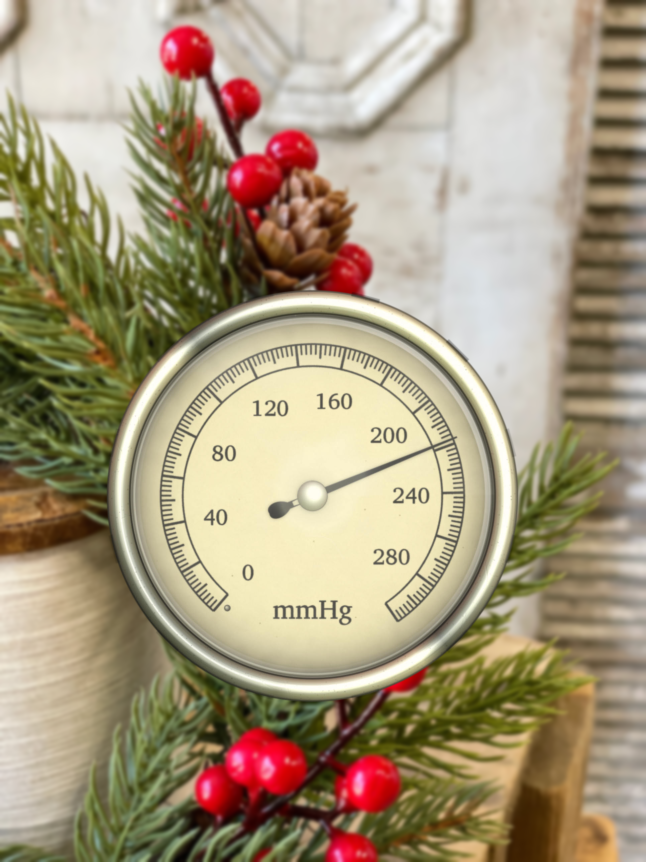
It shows 218 (mmHg)
